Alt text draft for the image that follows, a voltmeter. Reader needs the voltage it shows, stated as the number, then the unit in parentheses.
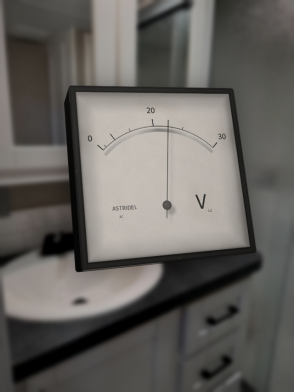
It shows 22.5 (V)
